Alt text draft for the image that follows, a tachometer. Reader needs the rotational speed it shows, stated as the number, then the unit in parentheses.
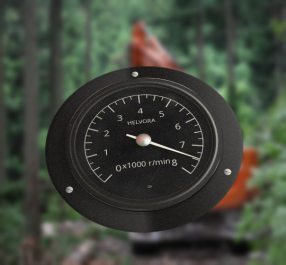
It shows 7500 (rpm)
